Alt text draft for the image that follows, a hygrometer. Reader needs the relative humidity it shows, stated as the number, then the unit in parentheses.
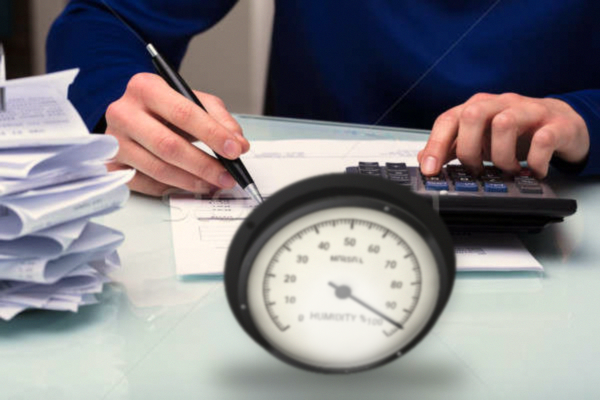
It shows 95 (%)
